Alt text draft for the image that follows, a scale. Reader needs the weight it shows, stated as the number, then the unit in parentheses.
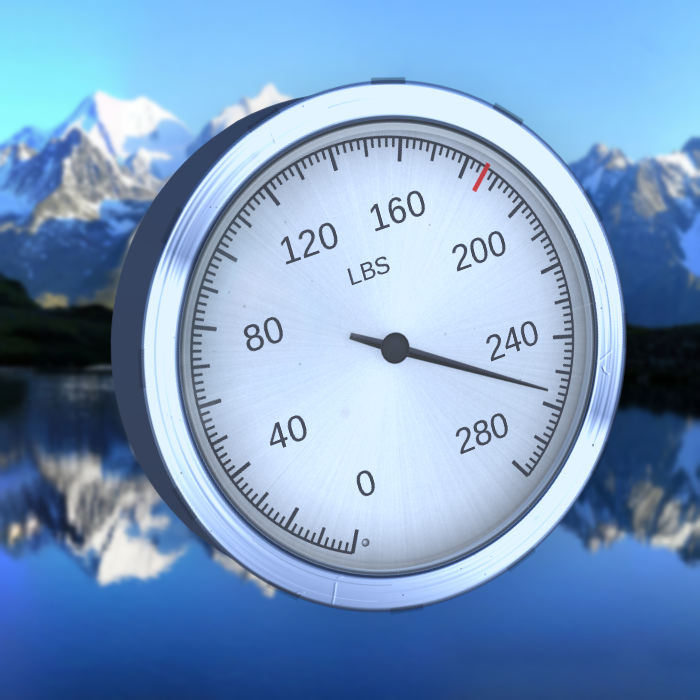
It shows 256 (lb)
